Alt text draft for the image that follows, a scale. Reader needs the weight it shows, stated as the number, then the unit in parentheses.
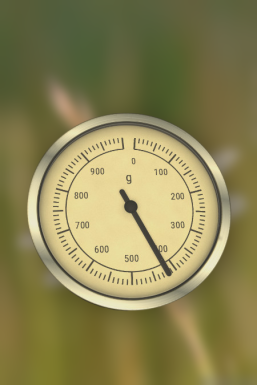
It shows 420 (g)
